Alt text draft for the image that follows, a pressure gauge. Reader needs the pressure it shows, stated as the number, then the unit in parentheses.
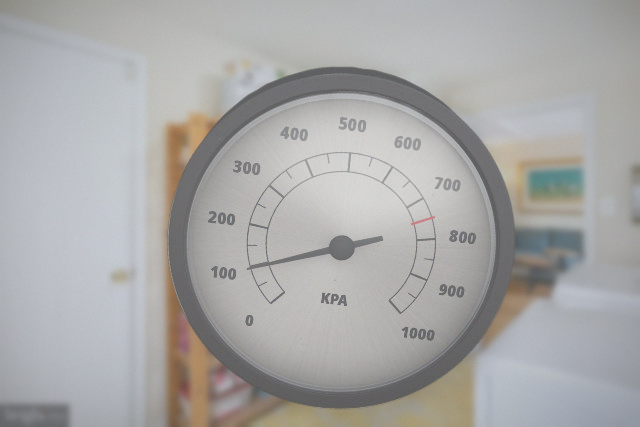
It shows 100 (kPa)
